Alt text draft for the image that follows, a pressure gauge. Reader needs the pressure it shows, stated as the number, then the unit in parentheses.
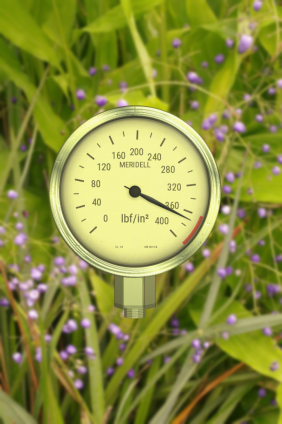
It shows 370 (psi)
